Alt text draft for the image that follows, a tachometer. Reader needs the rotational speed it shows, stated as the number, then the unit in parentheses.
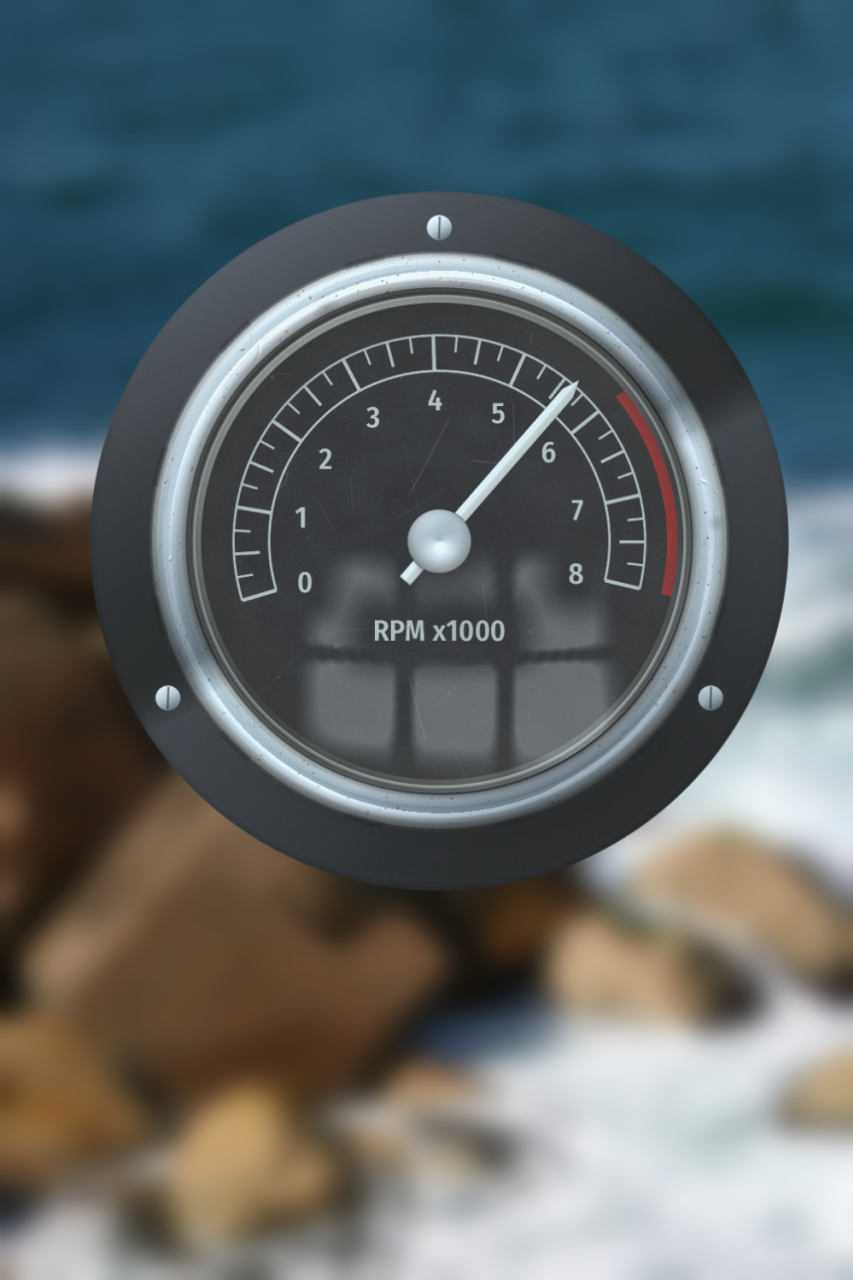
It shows 5625 (rpm)
